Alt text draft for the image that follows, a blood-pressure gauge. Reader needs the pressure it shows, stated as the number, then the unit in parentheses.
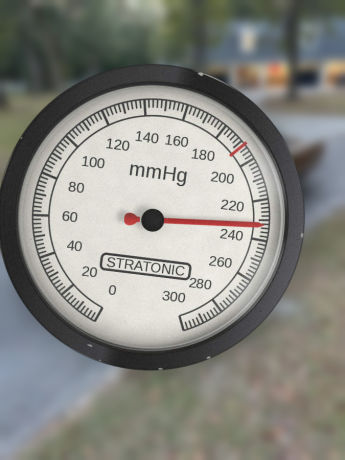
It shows 232 (mmHg)
